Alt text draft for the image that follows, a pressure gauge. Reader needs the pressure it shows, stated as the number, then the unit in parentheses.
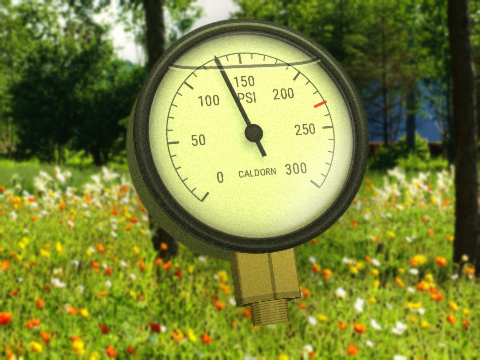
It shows 130 (psi)
